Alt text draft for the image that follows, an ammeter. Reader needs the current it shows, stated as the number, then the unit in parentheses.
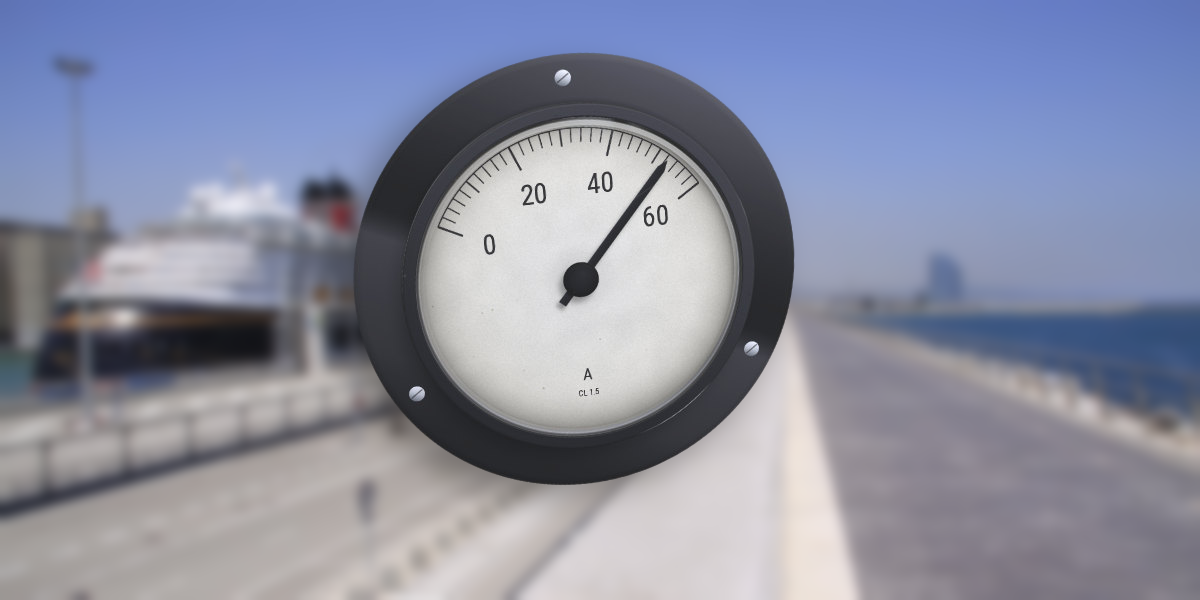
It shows 52 (A)
